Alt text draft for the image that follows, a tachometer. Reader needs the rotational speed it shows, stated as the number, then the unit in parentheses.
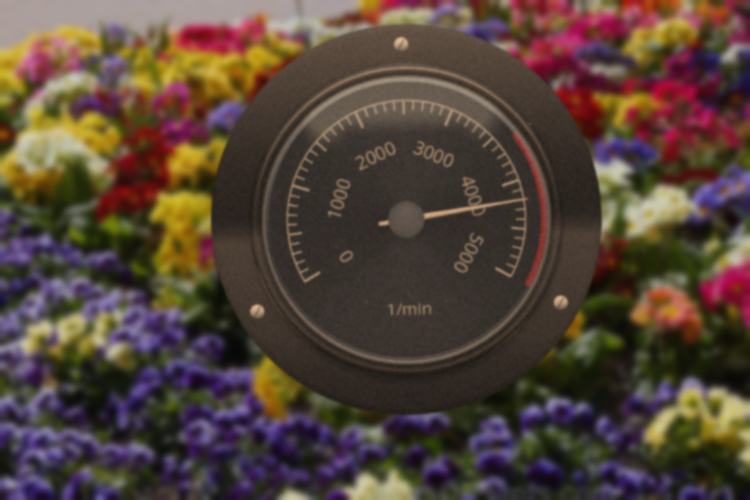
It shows 4200 (rpm)
